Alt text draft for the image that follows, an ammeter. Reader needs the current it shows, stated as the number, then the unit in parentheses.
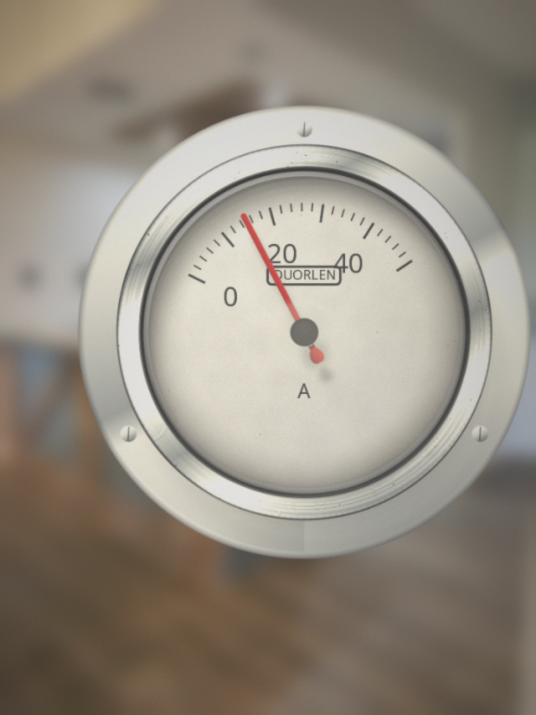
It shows 15 (A)
